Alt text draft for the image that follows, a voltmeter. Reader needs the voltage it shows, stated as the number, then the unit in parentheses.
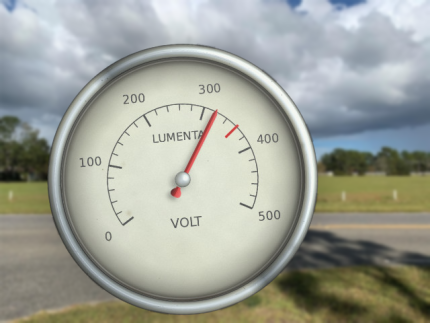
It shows 320 (V)
